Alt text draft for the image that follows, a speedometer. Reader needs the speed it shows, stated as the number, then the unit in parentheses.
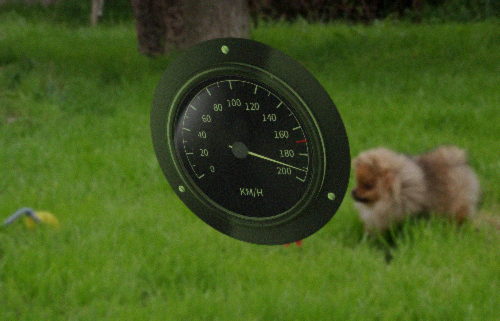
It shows 190 (km/h)
